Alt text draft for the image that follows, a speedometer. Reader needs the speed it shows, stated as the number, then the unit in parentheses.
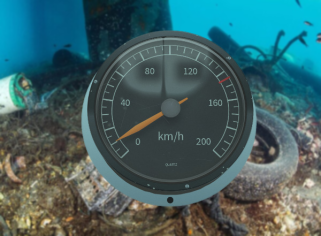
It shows 10 (km/h)
